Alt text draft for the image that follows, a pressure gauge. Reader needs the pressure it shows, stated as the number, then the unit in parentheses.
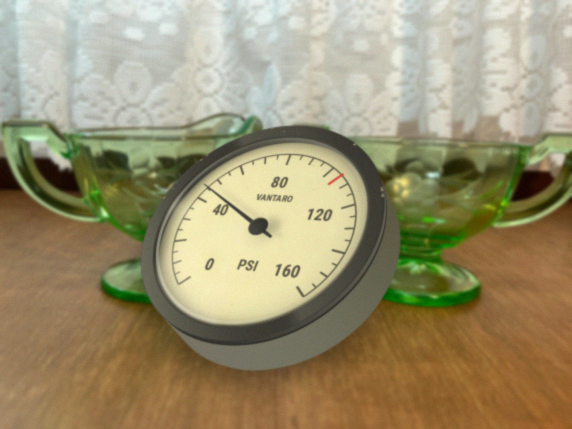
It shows 45 (psi)
